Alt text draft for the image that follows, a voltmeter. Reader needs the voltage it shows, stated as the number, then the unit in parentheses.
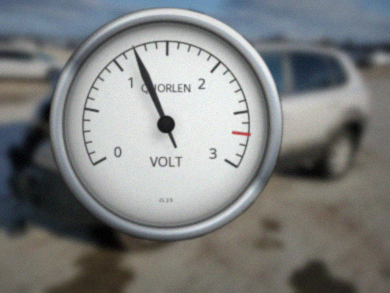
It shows 1.2 (V)
